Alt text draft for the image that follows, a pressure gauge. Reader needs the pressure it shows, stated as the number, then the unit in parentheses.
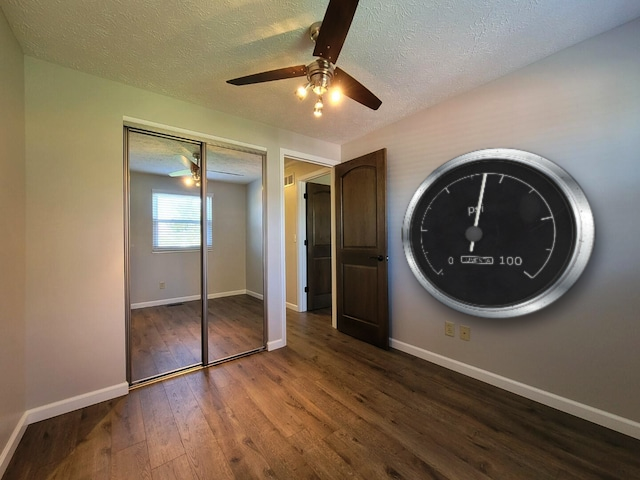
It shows 55 (psi)
